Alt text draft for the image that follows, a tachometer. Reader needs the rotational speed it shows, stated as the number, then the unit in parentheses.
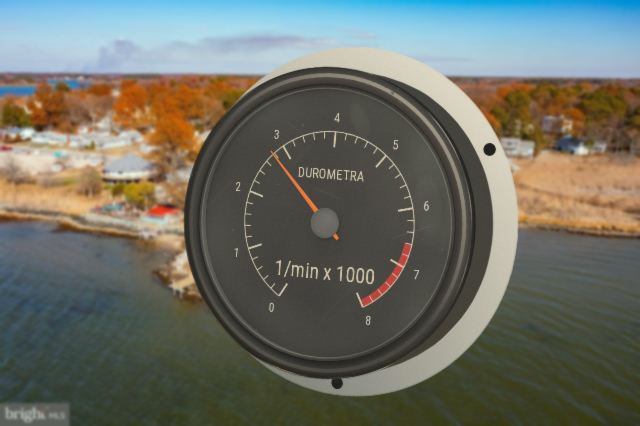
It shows 2800 (rpm)
